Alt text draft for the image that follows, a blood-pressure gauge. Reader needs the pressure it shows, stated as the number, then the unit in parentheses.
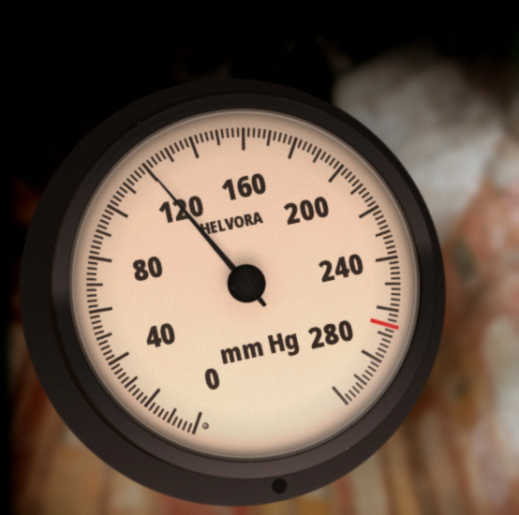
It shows 120 (mmHg)
